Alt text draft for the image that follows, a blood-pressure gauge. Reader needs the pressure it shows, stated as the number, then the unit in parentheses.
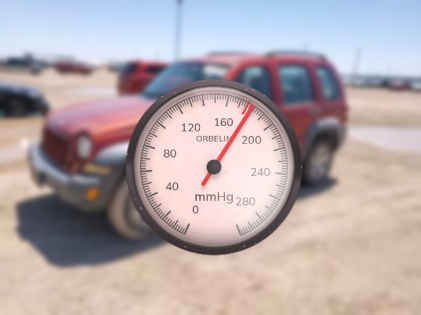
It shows 180 (mmHg)
